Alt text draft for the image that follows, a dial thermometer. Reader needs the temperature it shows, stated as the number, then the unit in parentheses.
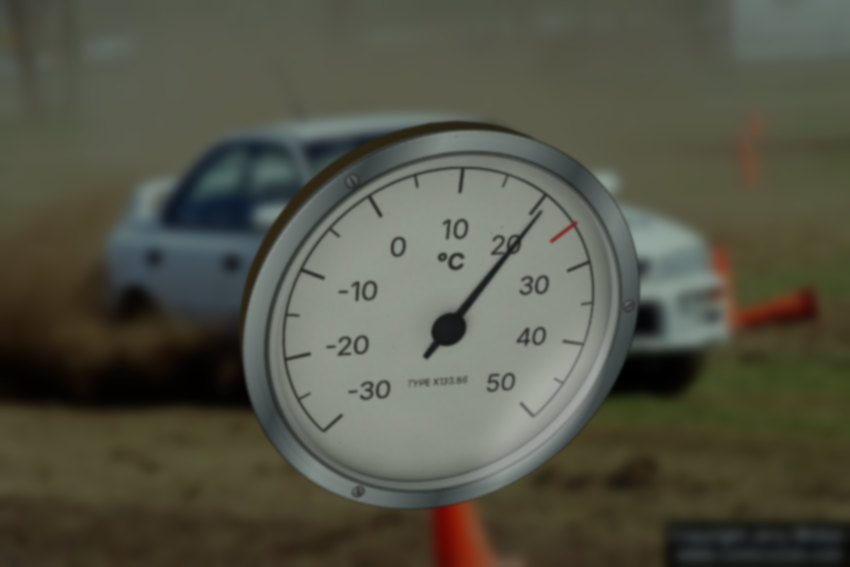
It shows 20 (°C)
